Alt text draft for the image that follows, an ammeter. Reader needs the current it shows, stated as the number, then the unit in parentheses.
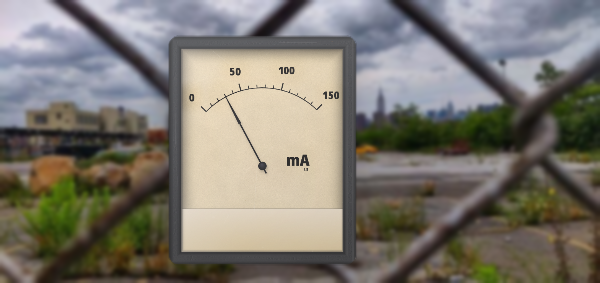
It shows 30 (mA)
